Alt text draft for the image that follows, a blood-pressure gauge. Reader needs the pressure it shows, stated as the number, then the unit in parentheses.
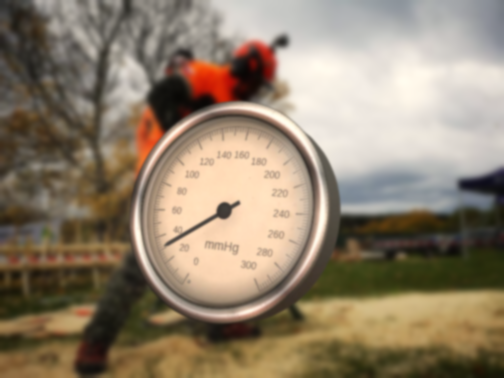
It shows 30 (mmHg)
